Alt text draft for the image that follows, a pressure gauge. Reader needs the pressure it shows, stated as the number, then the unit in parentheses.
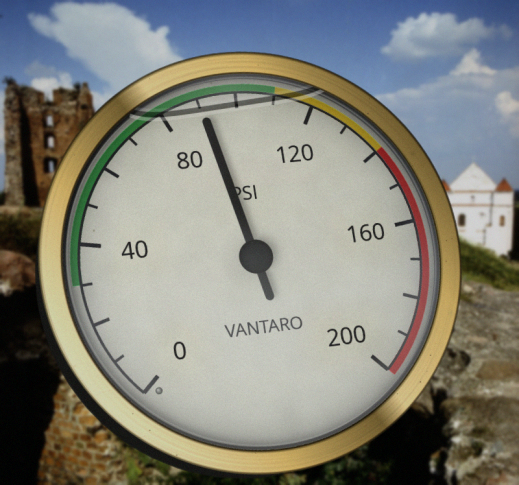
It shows 90 (psi)
